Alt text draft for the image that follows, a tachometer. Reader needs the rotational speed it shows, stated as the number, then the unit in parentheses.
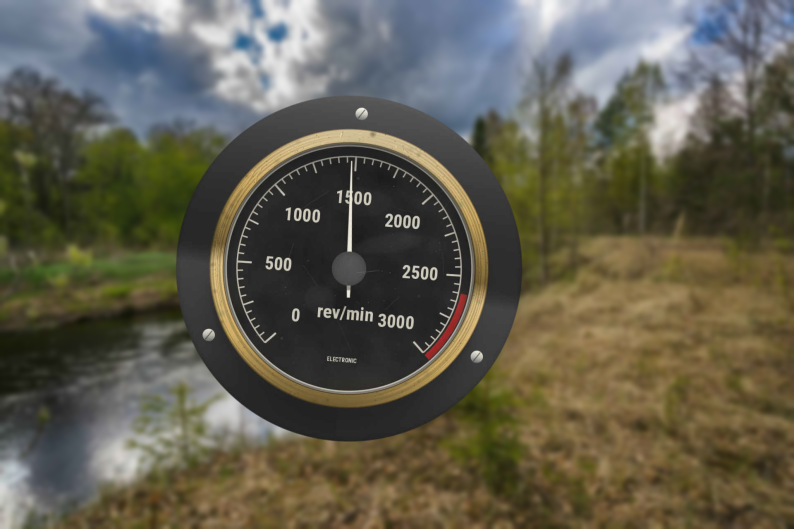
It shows 1475 (rpm)
